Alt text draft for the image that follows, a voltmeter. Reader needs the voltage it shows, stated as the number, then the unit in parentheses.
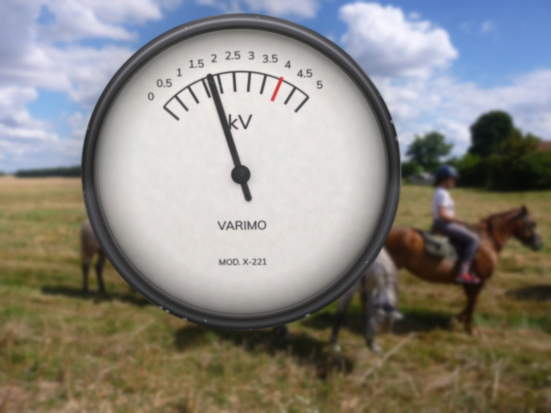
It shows 1.75 (kV)
